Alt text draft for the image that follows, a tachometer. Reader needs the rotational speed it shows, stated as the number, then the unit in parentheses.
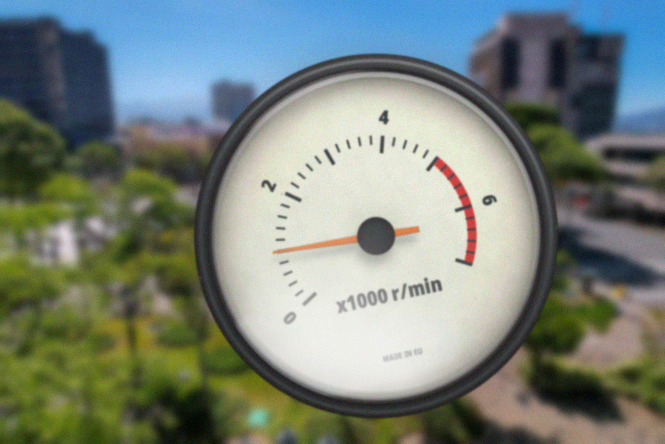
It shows 1000 (rpm)
